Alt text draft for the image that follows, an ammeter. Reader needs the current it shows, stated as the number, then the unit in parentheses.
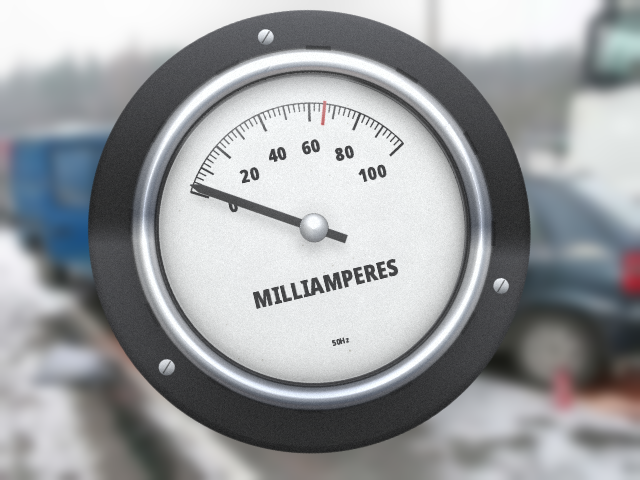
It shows 2 (mA)
